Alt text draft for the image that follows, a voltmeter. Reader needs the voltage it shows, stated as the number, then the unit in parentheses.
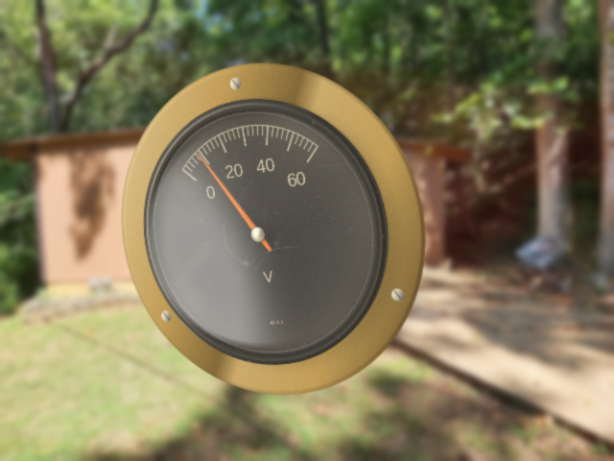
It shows 10 (V)
